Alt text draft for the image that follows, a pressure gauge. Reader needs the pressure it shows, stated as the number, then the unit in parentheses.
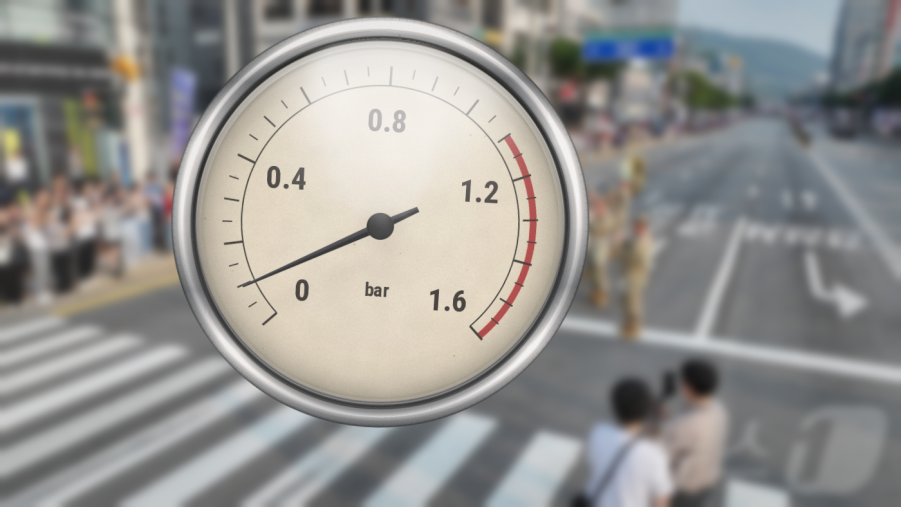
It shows 0.1 (bar)
